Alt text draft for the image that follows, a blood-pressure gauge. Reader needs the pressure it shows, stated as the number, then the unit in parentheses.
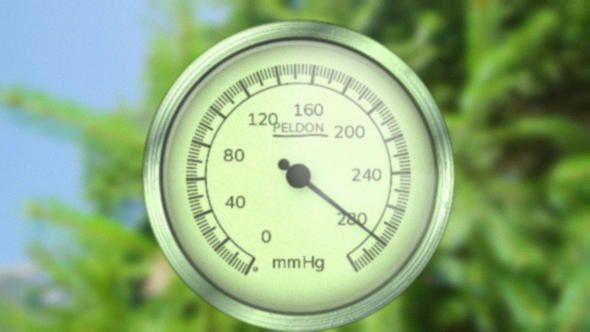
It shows 280 (mmHg)
